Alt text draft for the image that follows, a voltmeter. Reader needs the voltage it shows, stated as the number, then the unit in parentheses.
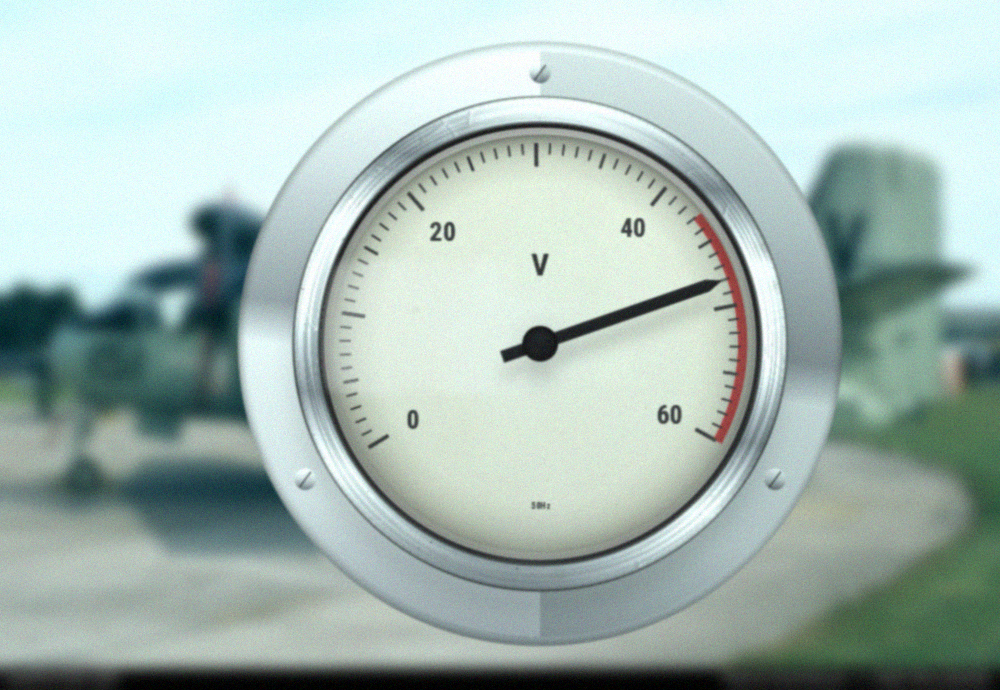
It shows 48 (V)
